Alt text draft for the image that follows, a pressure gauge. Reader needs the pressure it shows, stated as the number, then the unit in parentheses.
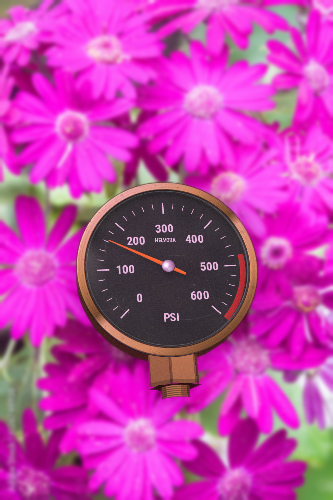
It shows 160 (psi)
